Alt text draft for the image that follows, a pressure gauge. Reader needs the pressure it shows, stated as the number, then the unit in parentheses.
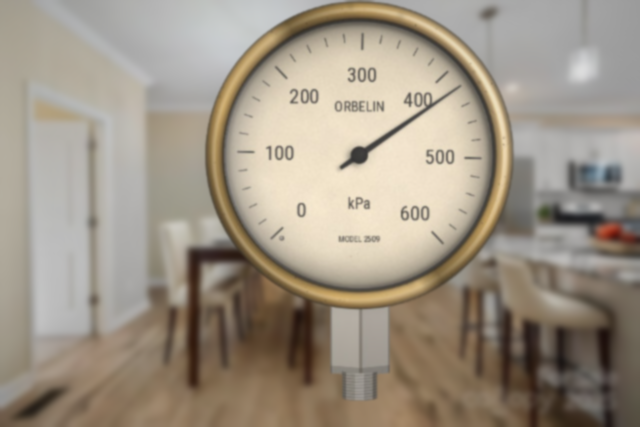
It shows 420 (kPa)
